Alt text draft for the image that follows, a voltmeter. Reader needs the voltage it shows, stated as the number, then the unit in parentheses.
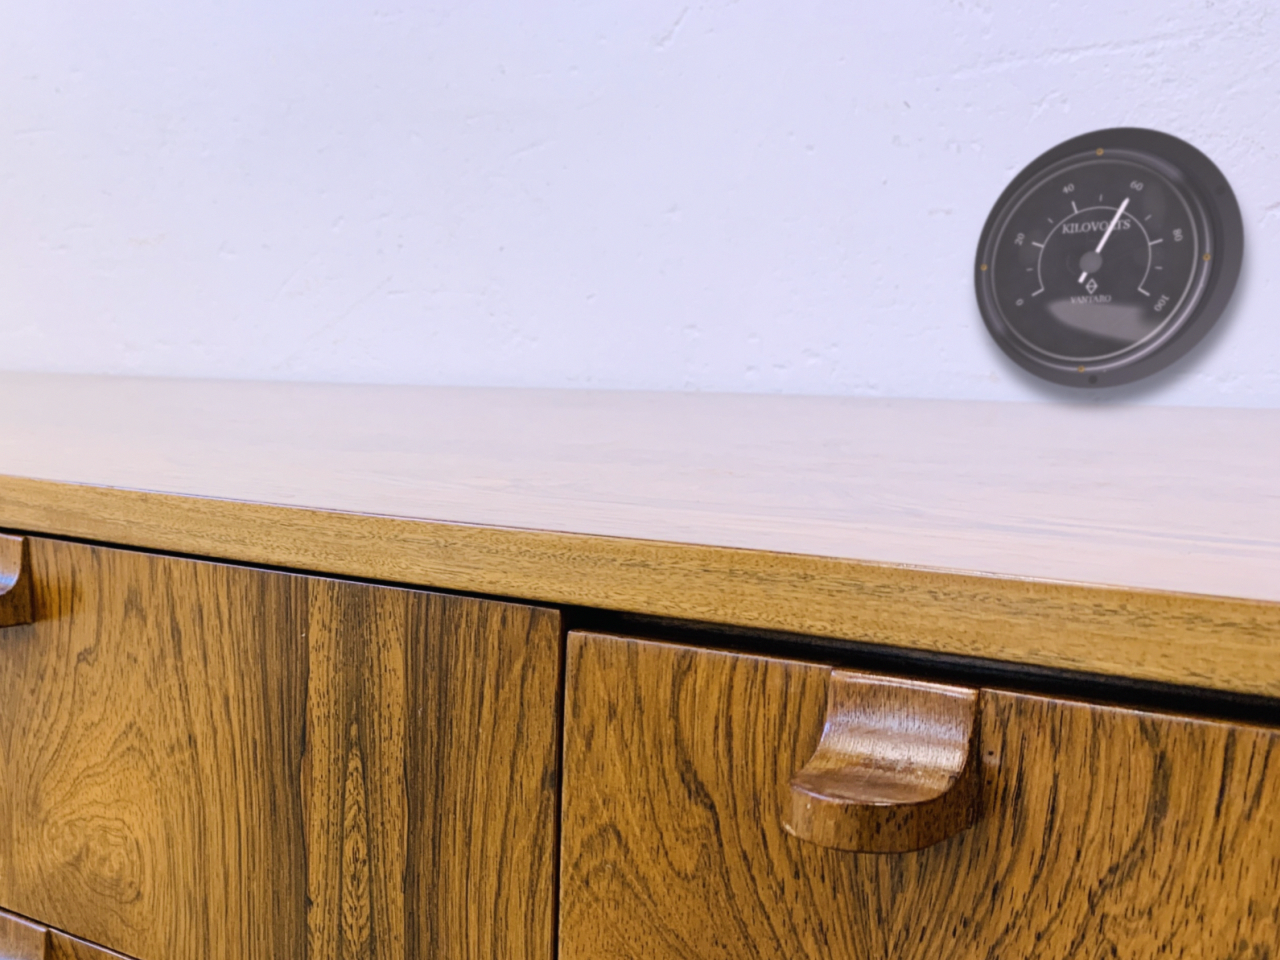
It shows 60 (kV)
